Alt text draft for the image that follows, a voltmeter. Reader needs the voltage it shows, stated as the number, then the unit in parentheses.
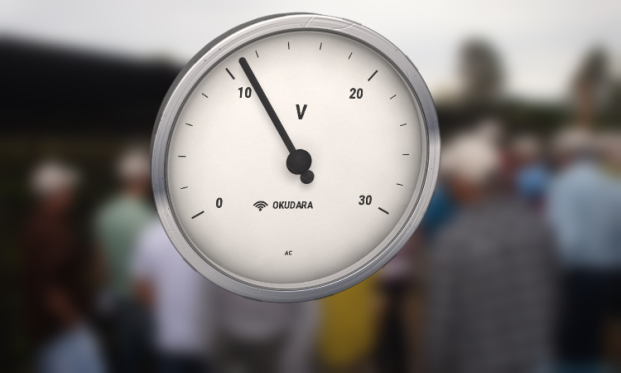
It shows 11 (V)
